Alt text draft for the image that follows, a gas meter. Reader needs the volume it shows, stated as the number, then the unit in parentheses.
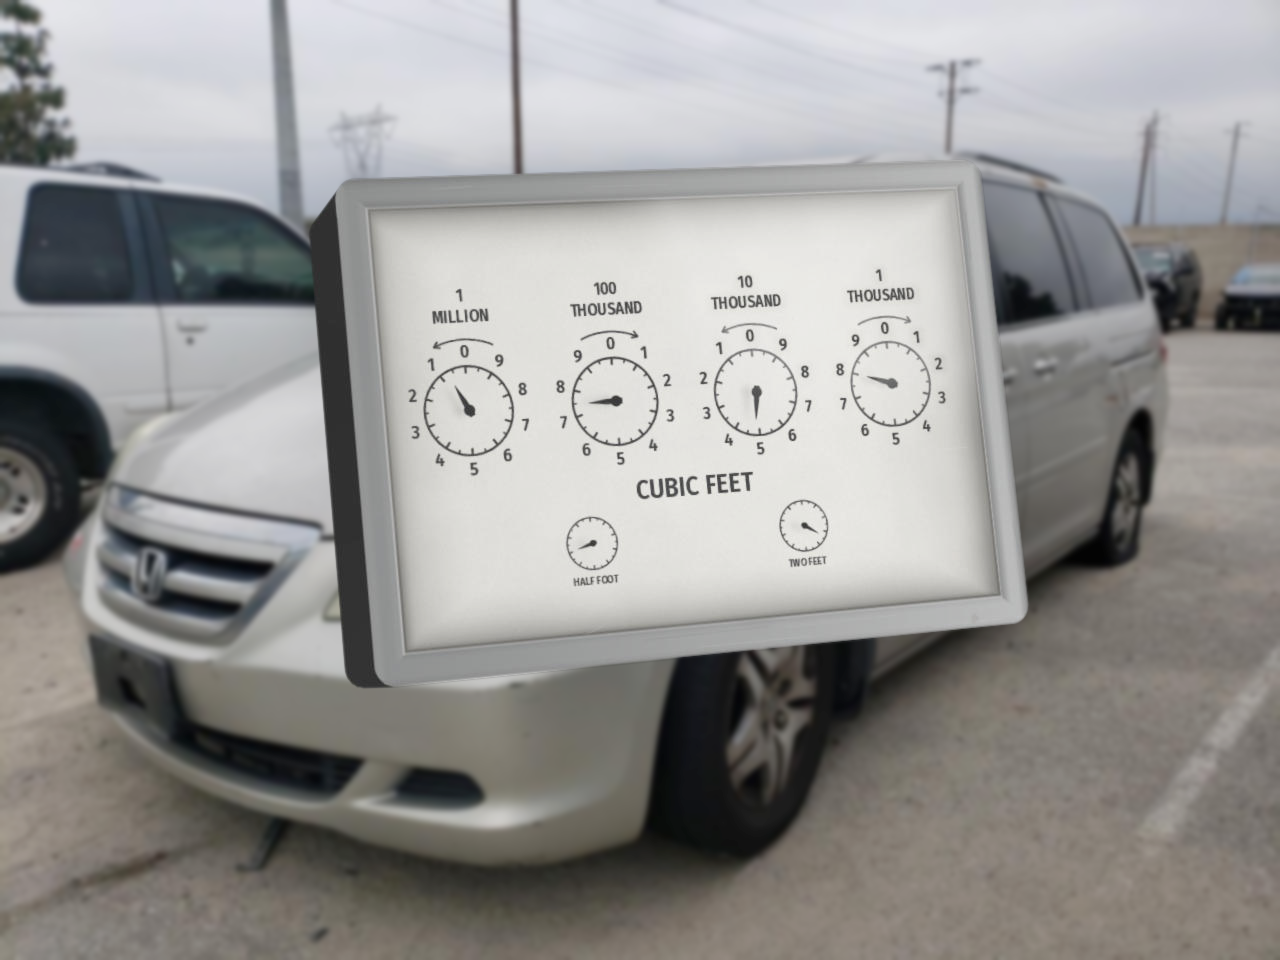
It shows 74800 (ft³)
